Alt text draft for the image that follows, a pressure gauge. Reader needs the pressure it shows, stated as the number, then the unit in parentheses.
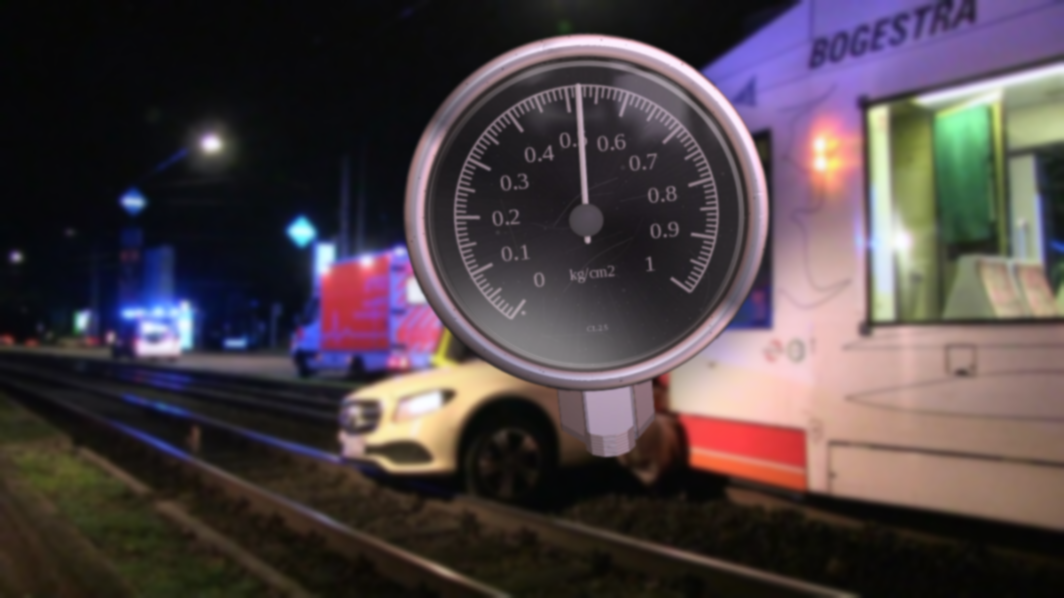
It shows 0.52 (kg/cm²)
